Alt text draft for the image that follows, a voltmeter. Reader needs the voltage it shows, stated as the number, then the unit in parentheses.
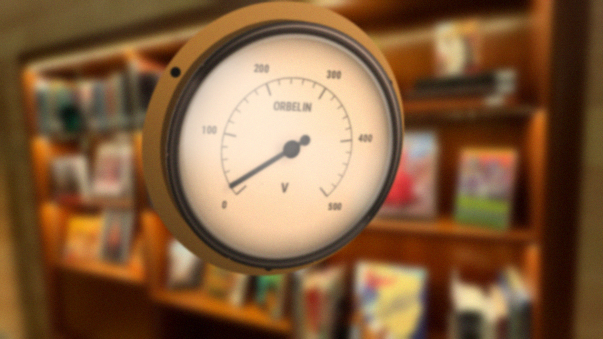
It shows 20 (V)
